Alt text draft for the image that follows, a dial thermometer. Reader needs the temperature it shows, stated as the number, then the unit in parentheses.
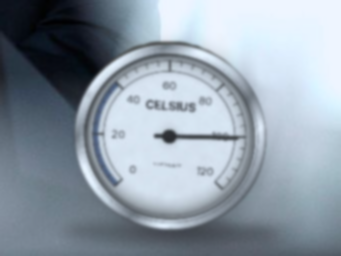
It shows 100 (°C)
